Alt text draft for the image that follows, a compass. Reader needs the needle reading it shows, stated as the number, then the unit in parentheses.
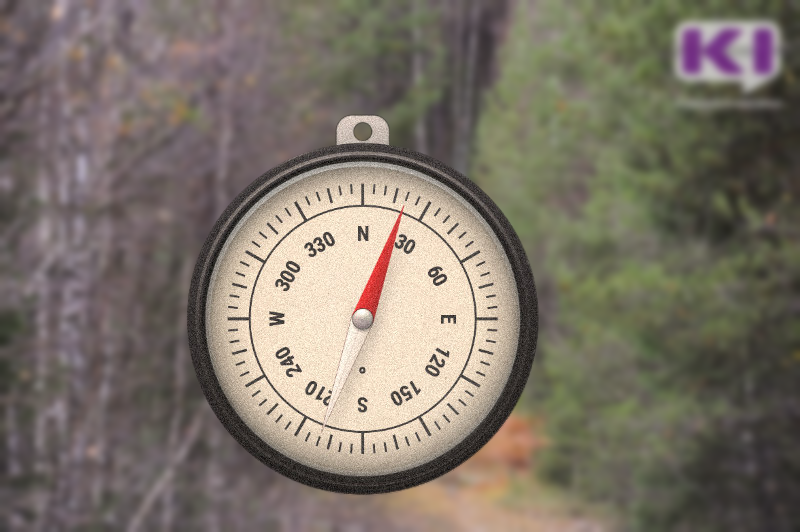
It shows 20 (°)
